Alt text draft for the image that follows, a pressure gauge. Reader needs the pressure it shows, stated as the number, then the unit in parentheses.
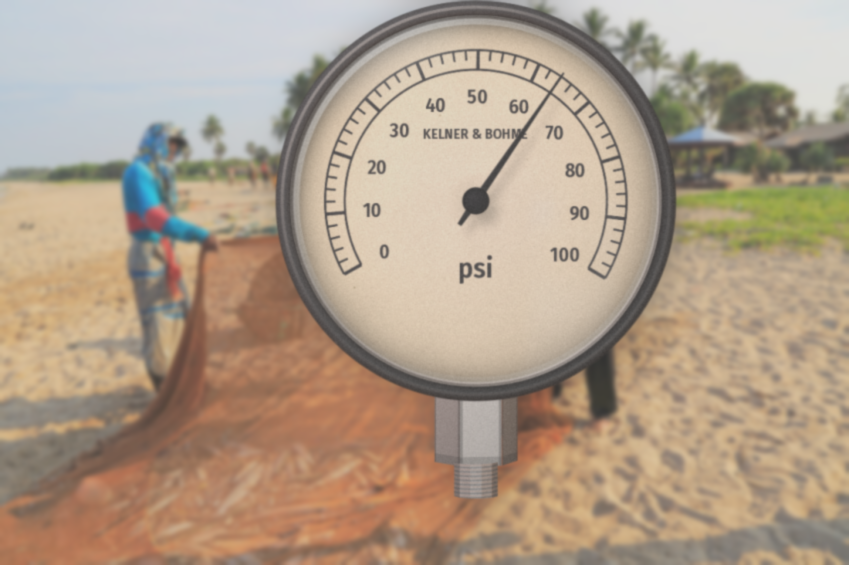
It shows 64 (psi)
